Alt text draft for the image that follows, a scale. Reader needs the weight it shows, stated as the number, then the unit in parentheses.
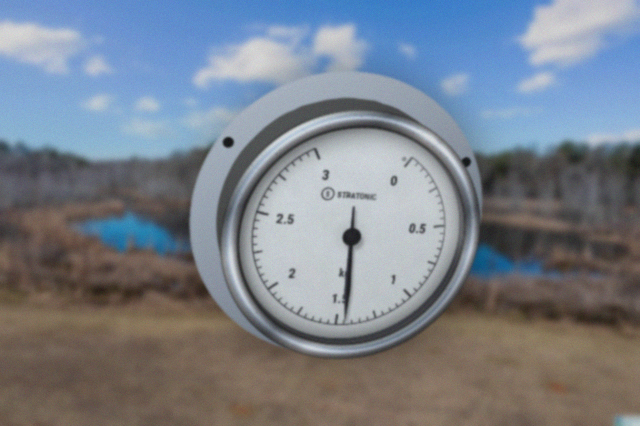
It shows 1.45 (kg)
